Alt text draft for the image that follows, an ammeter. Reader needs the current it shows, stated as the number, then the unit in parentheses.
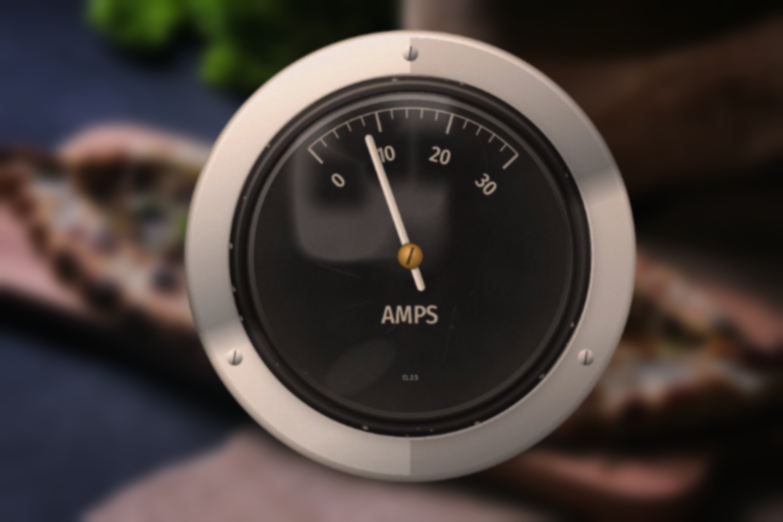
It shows 8 (A)
